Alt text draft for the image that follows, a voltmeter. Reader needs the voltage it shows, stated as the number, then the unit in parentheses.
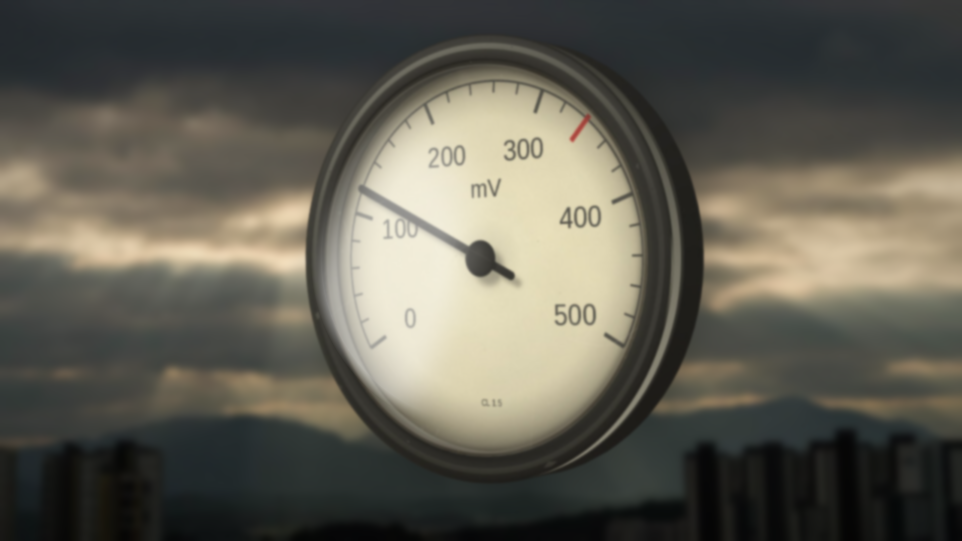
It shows 120 (mV)
